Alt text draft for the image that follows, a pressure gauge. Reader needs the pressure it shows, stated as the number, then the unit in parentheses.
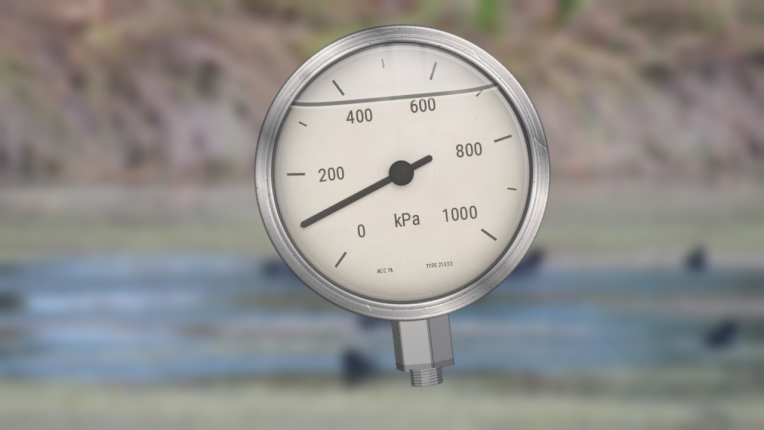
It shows 100 (kPa)
